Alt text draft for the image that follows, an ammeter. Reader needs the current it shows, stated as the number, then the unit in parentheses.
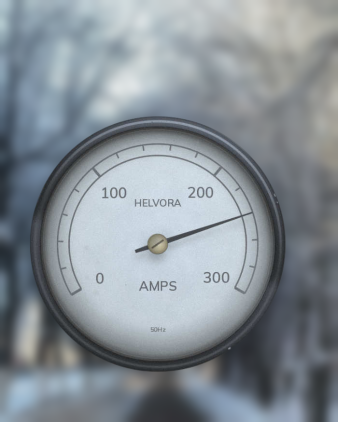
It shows 240 (A)
